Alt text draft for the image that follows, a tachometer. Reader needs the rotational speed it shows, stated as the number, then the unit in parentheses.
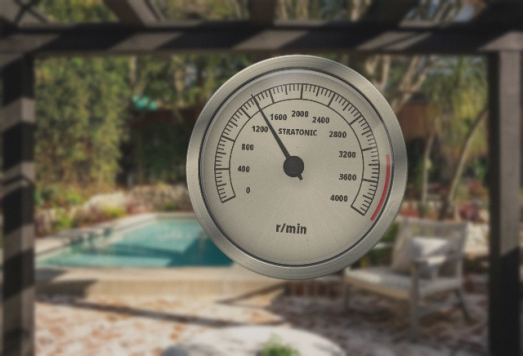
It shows 1400 (rpm)
